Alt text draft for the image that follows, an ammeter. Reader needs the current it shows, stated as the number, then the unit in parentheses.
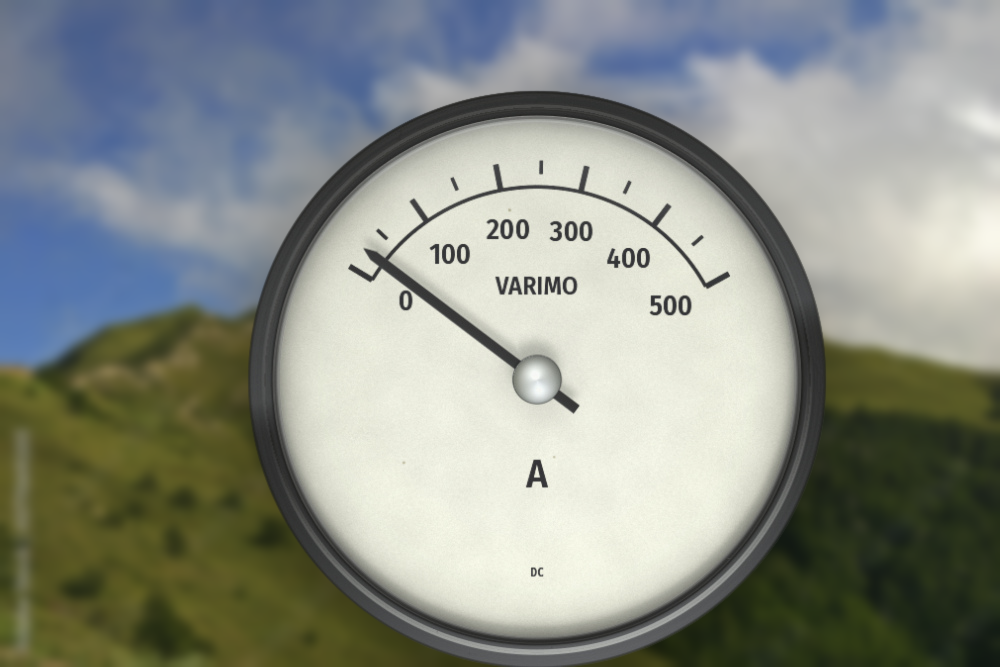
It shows 25 (A)
